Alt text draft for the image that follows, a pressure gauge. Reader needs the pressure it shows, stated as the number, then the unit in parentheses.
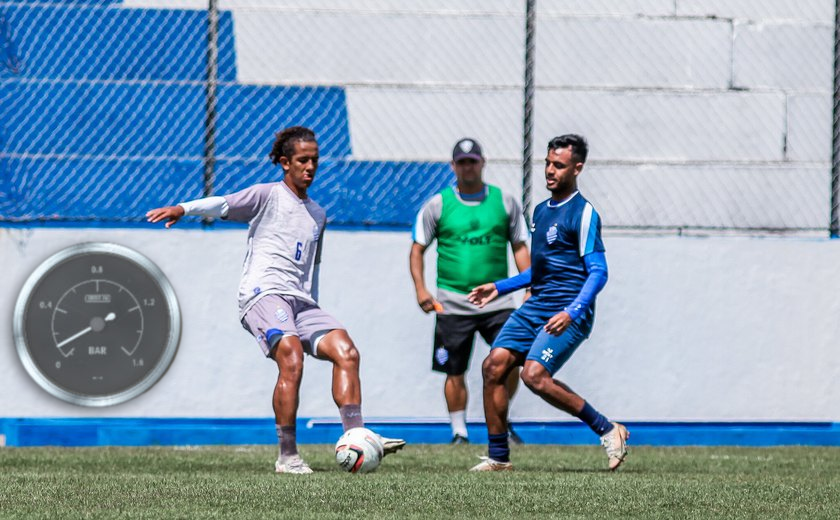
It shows 0.1 (bar)
